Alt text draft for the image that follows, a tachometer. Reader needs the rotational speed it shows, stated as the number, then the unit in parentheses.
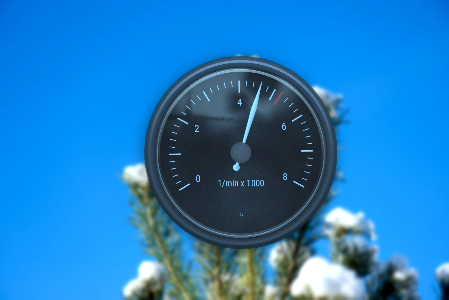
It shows 4600 (rpm)
